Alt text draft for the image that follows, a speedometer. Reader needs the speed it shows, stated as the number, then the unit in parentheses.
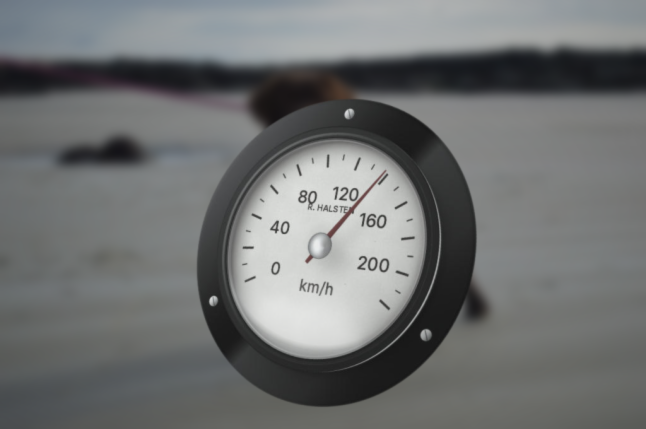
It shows 140 (km/h)
